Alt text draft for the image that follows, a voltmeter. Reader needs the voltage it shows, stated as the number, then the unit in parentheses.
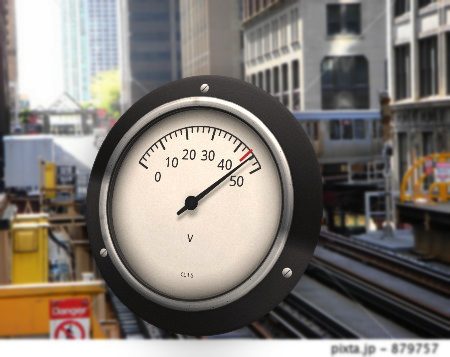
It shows 46 (V)
